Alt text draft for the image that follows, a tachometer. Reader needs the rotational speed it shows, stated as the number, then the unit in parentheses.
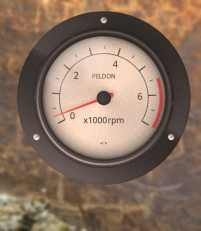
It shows 250 (rpm)
